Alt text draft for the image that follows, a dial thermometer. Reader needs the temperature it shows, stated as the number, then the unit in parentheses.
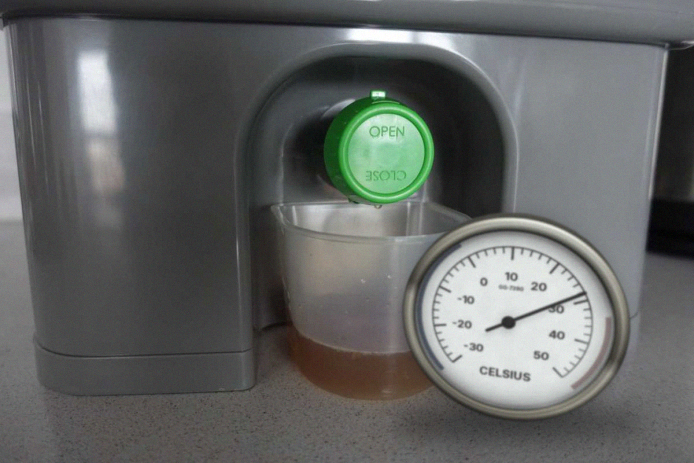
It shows 28 (°C)
